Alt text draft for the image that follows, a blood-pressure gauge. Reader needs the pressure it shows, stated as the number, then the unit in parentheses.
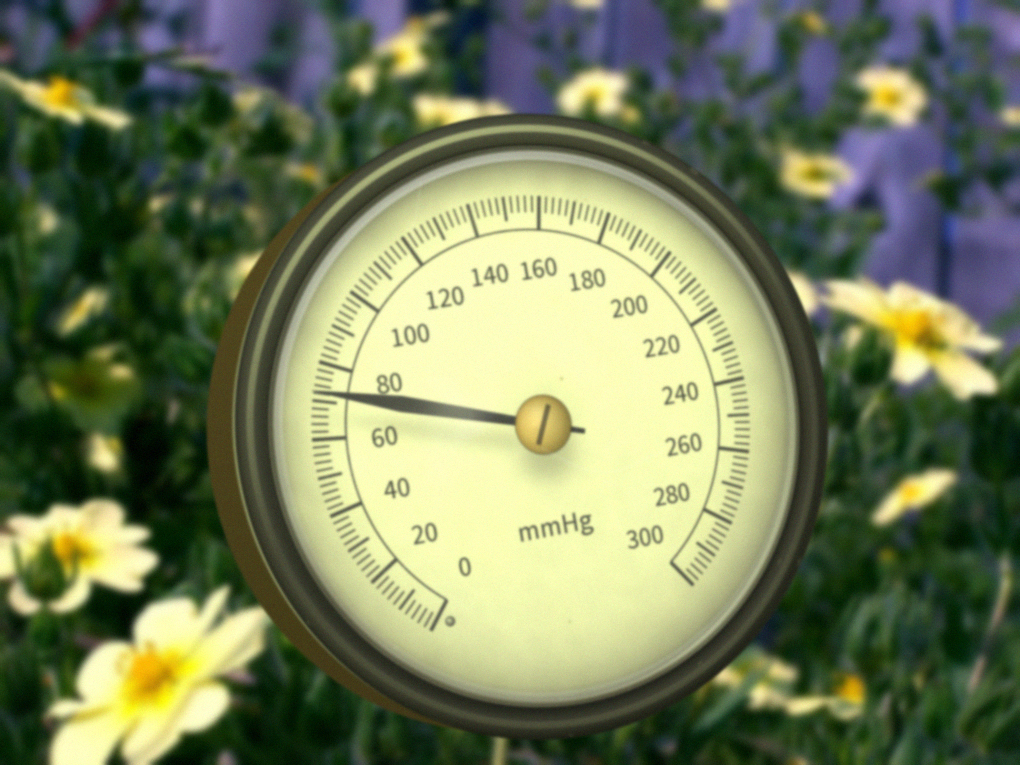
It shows 72 (mmHg)
